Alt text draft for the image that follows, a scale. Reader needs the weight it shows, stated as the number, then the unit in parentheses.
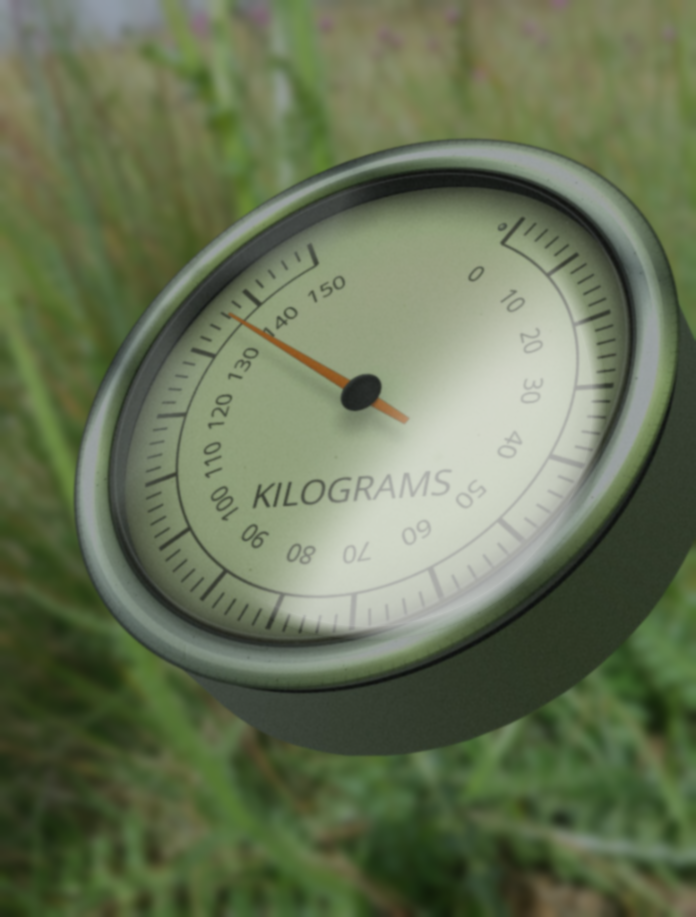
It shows 136 (kg)
